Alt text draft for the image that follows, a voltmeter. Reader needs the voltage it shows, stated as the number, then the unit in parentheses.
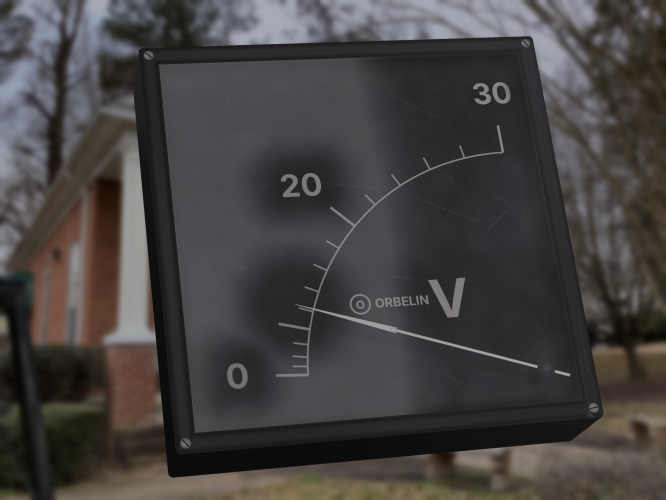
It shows 12 (V)
